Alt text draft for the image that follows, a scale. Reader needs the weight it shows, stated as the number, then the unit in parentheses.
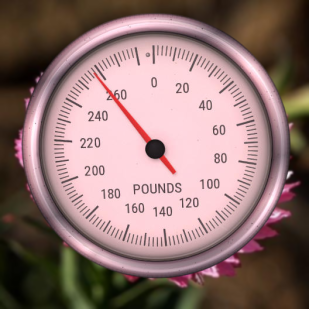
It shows 258 (lb)
